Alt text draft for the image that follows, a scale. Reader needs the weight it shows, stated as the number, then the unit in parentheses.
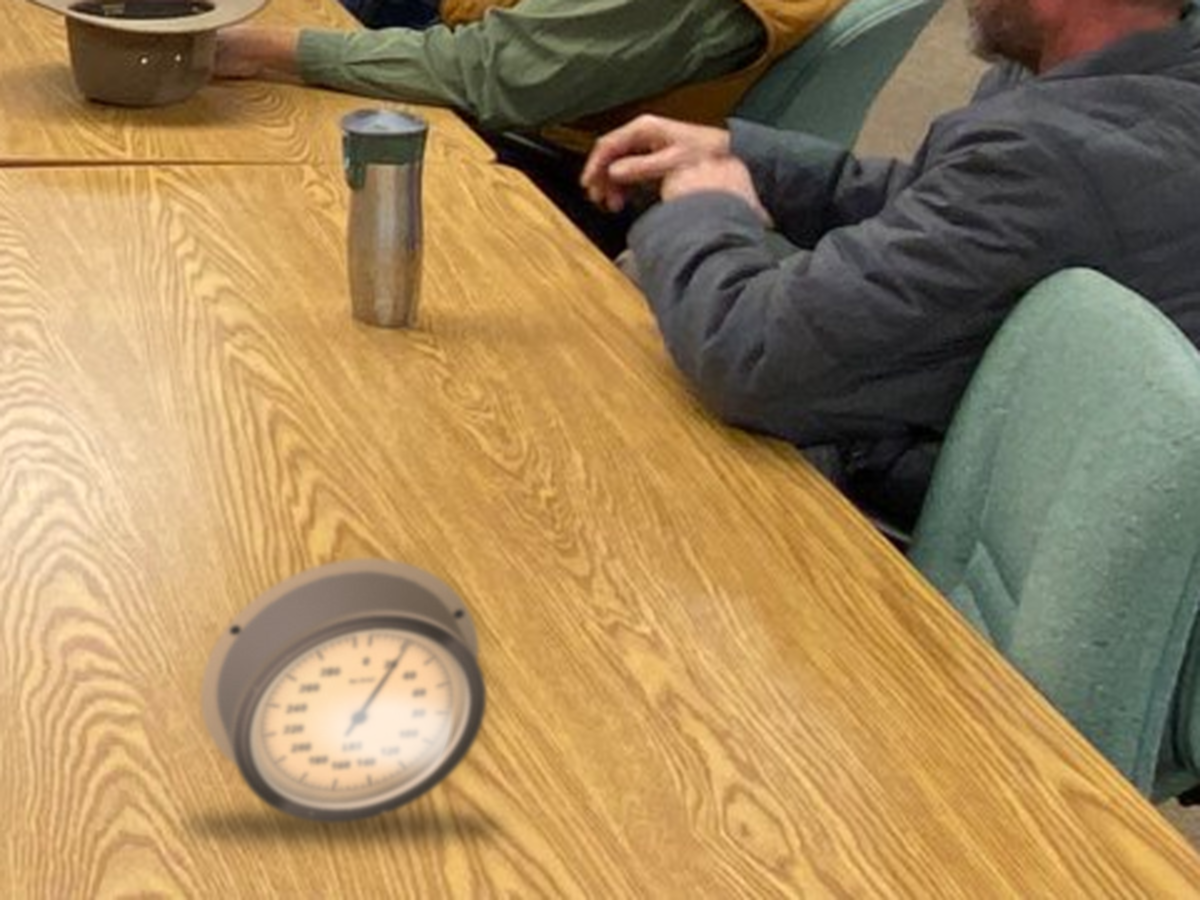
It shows 20 (lb)
